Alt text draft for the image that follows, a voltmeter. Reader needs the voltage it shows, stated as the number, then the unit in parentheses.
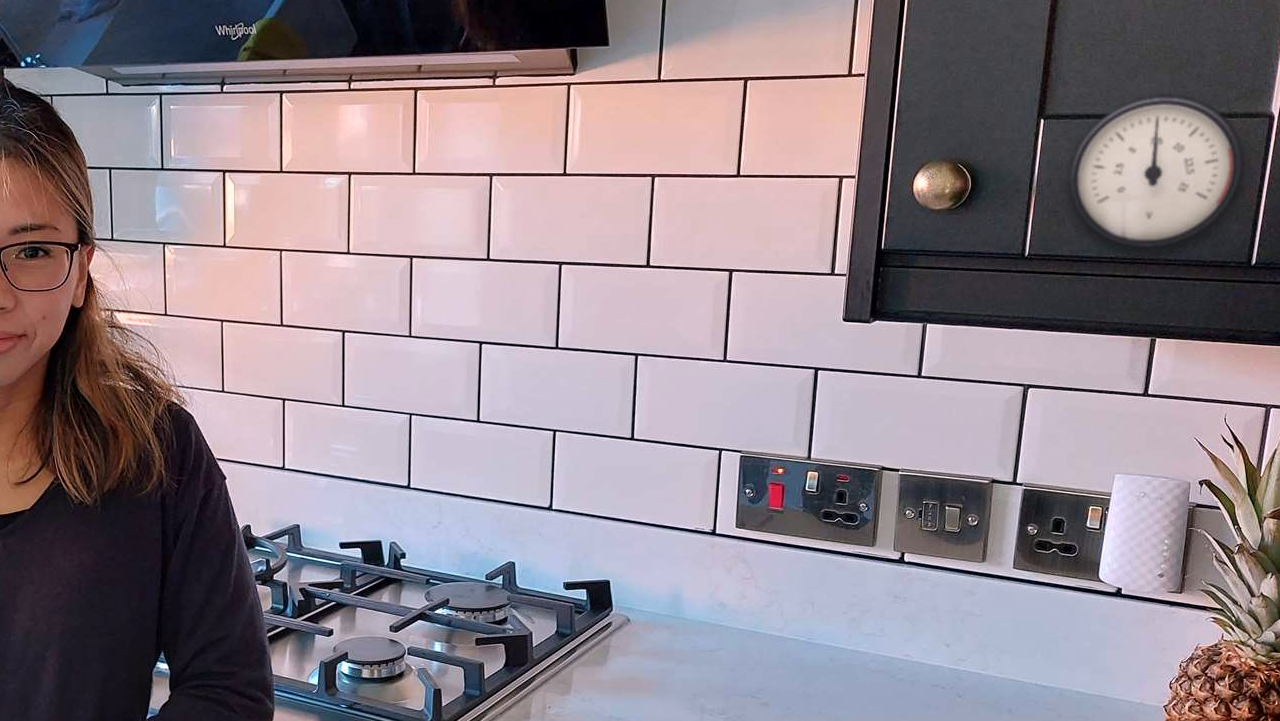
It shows 7.5 (V)
